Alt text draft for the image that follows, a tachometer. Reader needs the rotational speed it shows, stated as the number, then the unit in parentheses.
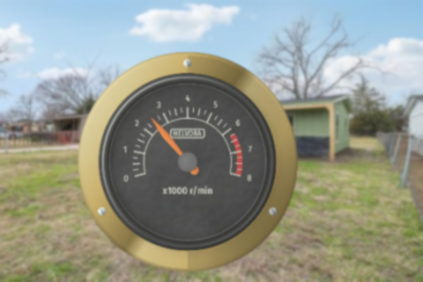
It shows 2500 (rpm)
